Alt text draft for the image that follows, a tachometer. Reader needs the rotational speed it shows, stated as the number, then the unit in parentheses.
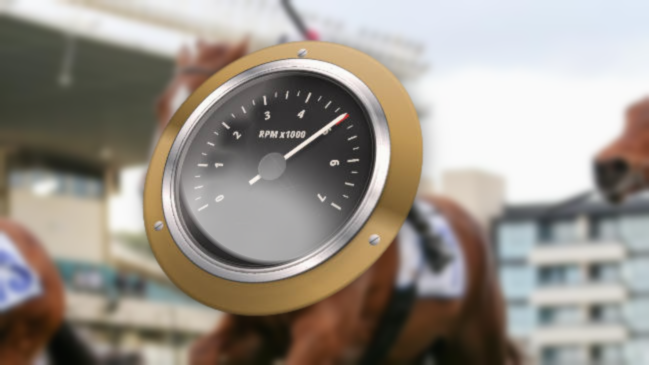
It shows 5000 (rpm)
